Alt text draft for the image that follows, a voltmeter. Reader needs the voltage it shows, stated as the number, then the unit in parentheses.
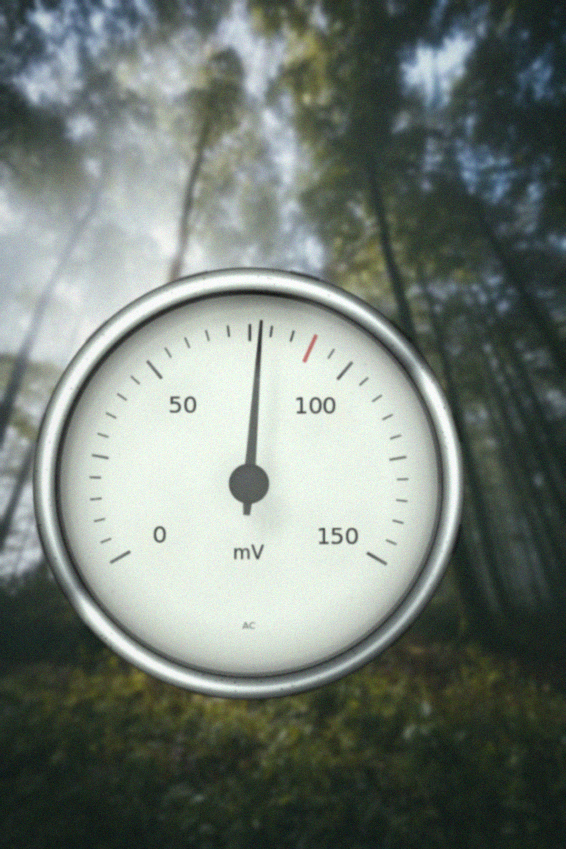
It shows 77.5 (mV)
